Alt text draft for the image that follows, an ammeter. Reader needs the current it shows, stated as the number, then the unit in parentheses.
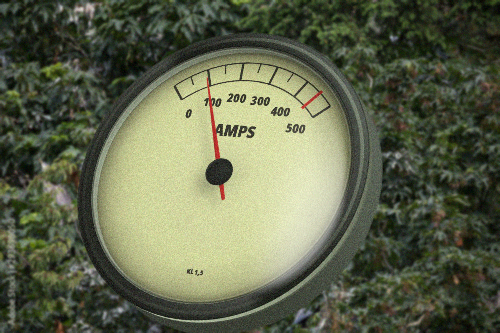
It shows 100 (A)
